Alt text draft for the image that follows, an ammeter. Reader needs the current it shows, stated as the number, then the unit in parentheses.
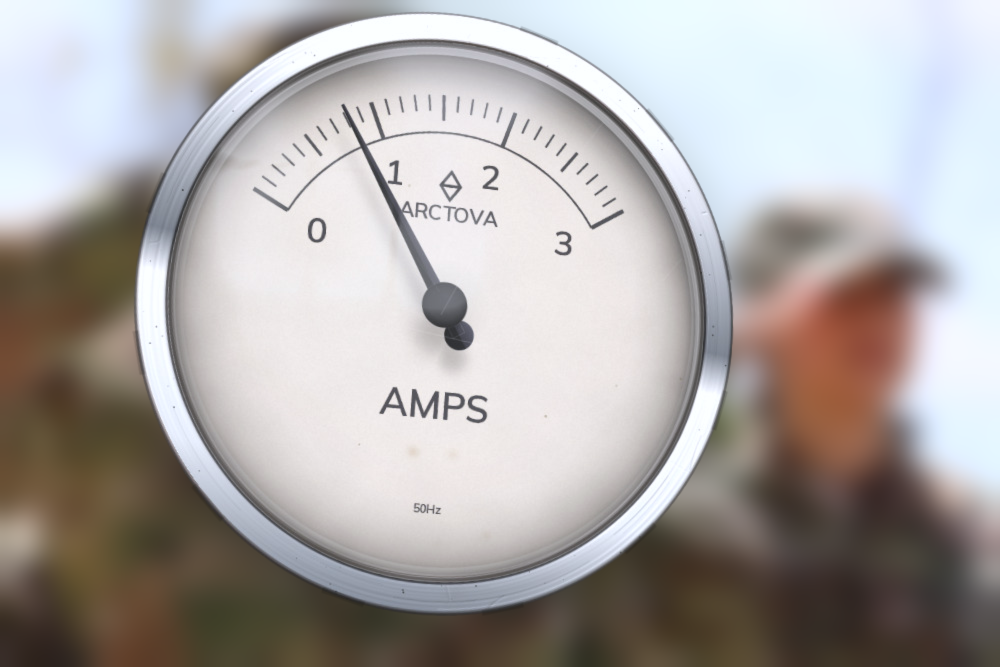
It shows 0.8 (A)
